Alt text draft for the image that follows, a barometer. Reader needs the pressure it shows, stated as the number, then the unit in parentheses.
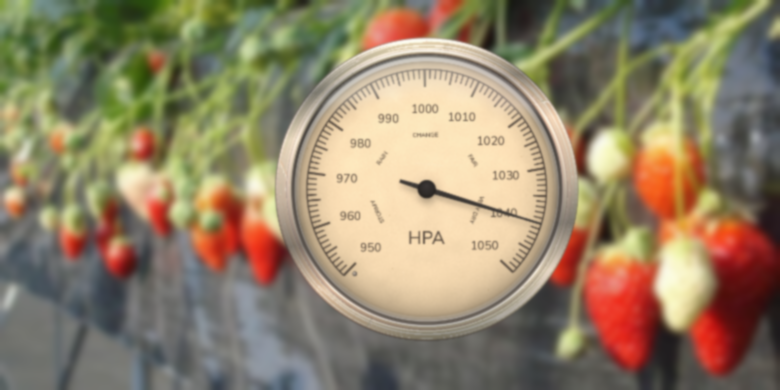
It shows 1040 (hPa)
